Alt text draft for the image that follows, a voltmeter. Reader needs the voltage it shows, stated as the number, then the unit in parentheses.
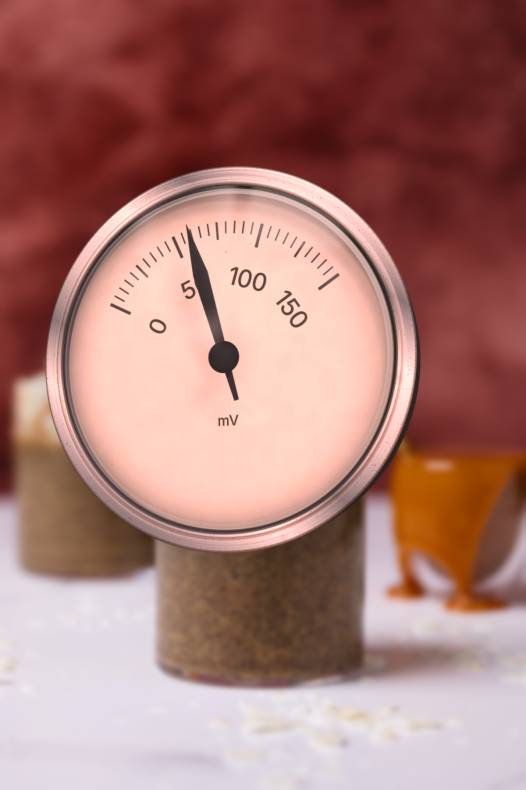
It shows 60 (mV)
